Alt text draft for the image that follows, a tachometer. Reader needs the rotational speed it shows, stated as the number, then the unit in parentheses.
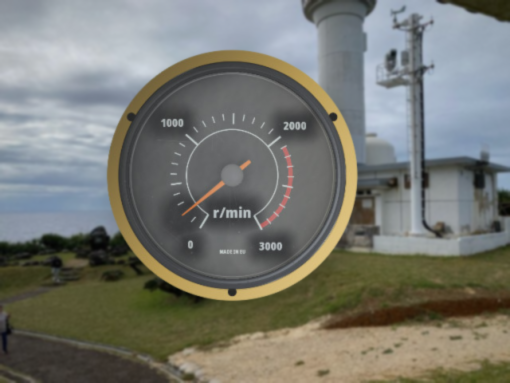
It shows 200 (rpm)
